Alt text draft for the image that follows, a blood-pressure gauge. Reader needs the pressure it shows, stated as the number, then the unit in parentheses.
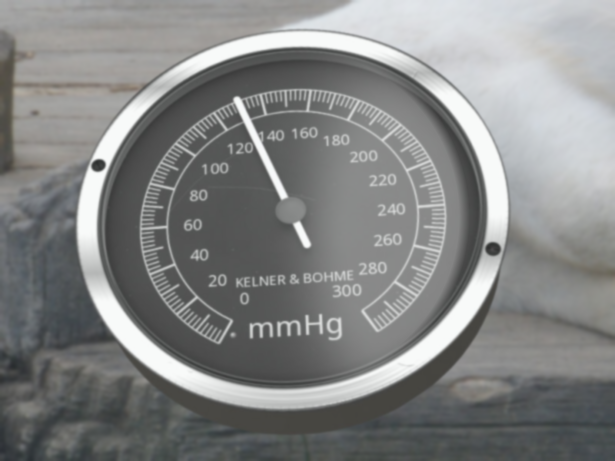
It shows 130 (mmHg)
